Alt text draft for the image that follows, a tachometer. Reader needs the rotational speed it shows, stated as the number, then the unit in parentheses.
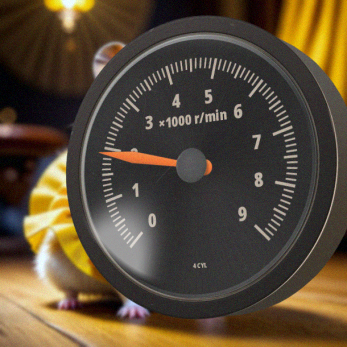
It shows 1900 (rpm)
